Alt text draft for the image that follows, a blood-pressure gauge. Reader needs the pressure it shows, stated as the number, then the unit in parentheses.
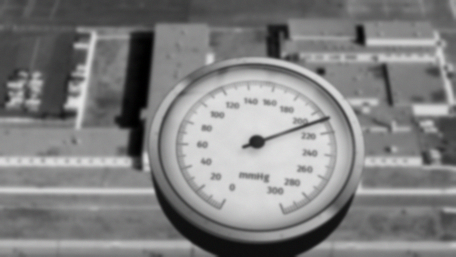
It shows 210 (mmHg)
